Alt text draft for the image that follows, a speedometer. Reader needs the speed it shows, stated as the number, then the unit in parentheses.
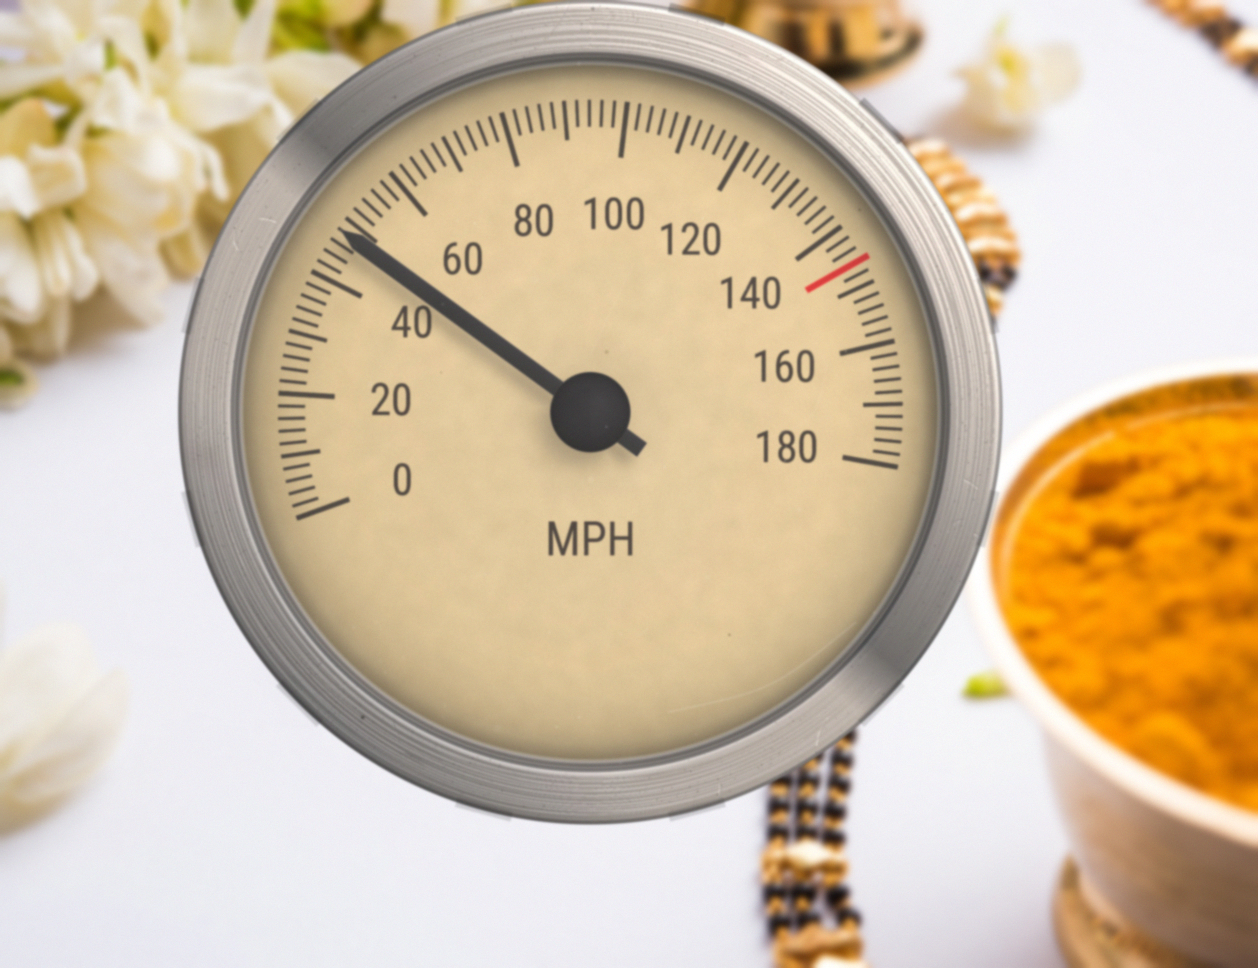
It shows 48 (mph)
